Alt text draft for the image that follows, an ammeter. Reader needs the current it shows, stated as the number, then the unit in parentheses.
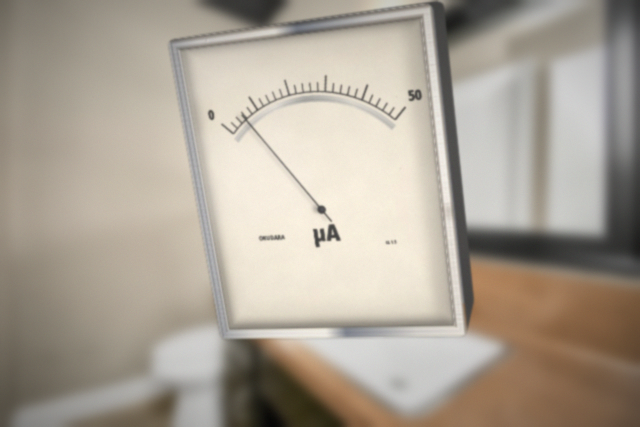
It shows 6 (µA)
